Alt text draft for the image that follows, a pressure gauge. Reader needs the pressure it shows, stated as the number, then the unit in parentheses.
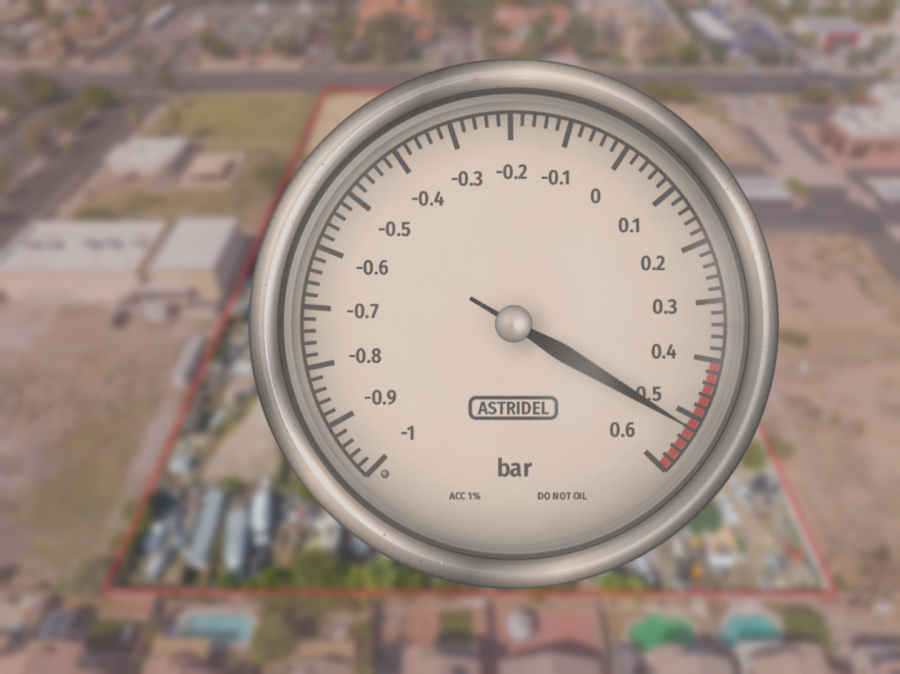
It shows 0.52 (bar)
